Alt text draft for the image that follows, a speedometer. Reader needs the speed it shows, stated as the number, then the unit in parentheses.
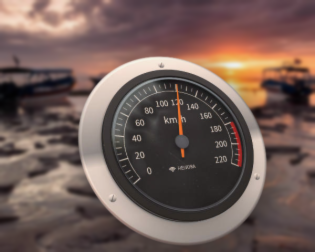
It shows 120 (km/h)
